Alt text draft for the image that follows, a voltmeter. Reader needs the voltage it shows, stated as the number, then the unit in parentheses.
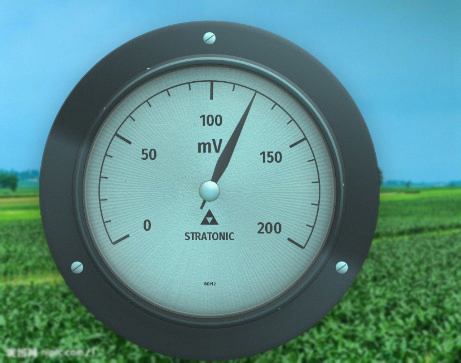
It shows 120 (mV)
